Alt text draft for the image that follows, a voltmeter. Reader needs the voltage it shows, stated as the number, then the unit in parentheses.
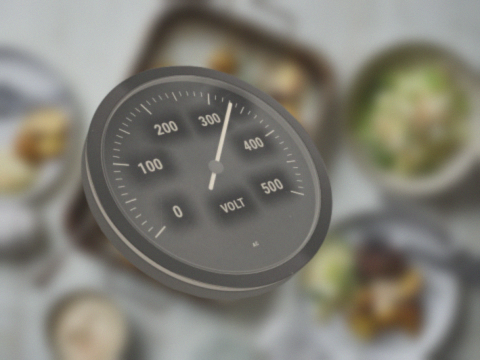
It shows 330 (V)
